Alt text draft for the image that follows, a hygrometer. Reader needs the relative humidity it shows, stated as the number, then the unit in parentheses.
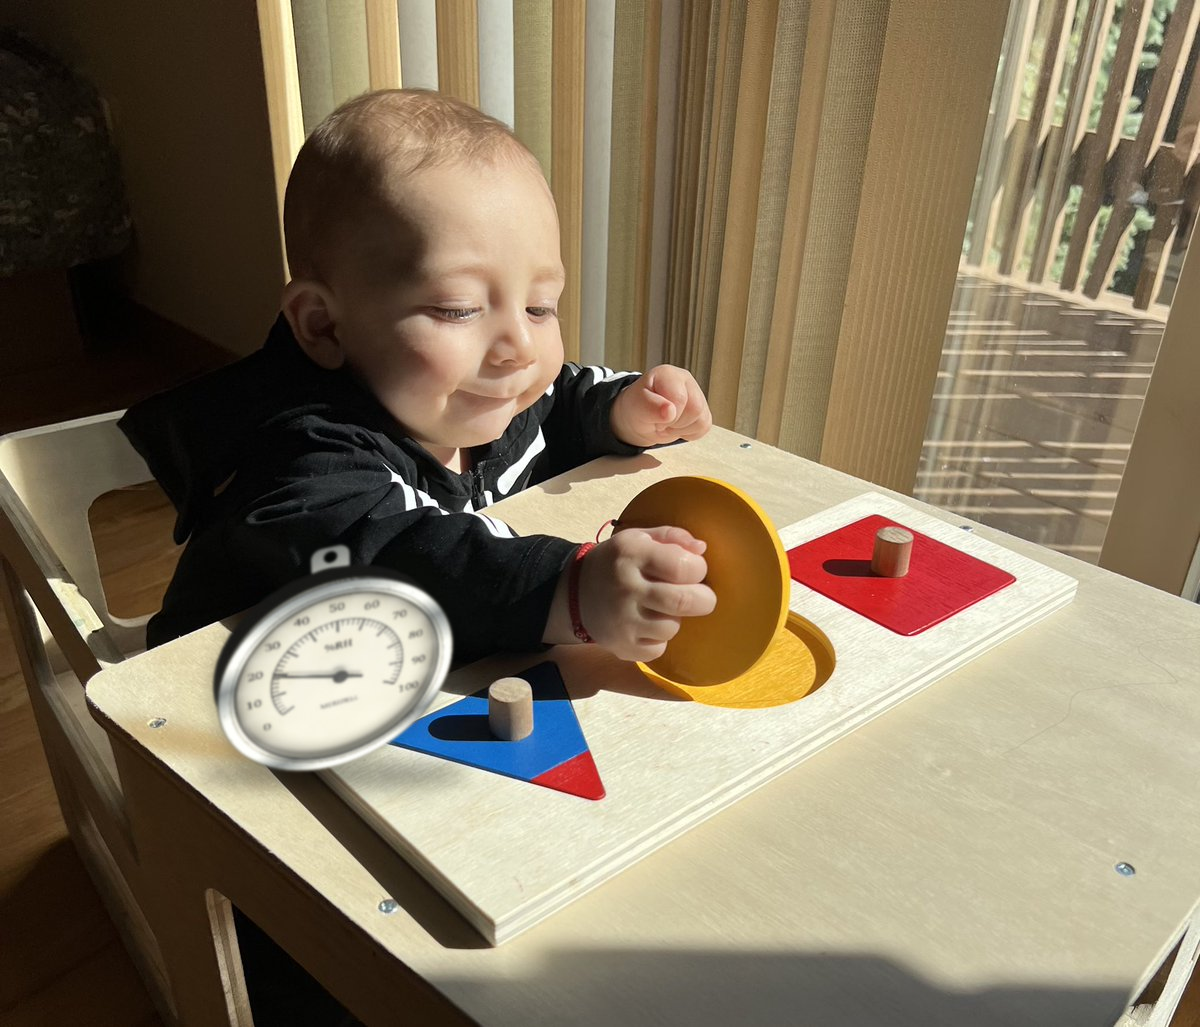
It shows 20 (%)
